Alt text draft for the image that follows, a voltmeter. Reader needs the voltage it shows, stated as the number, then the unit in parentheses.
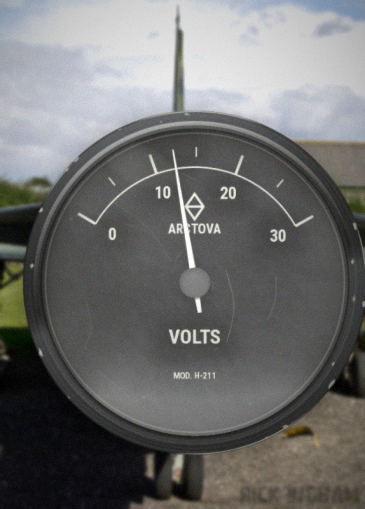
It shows 12.5 (V)
